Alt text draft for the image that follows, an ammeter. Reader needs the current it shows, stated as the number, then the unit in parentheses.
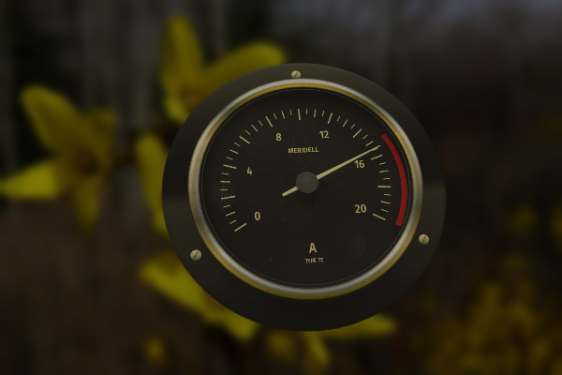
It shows 15.5 (A)
